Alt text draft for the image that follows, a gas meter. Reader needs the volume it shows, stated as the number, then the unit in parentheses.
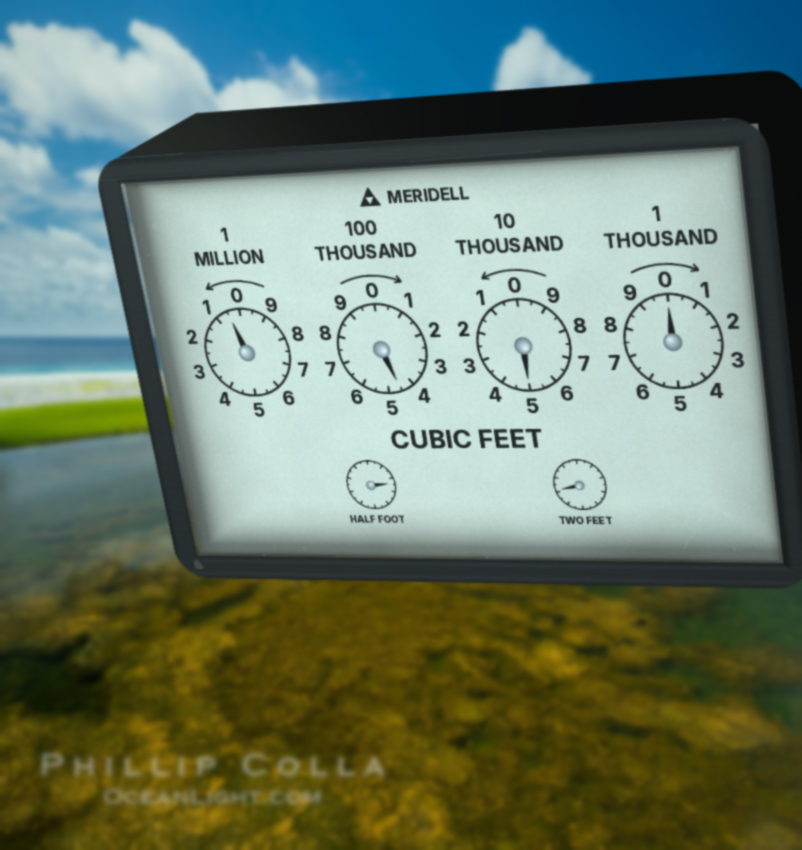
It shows 45000 (ft³)
